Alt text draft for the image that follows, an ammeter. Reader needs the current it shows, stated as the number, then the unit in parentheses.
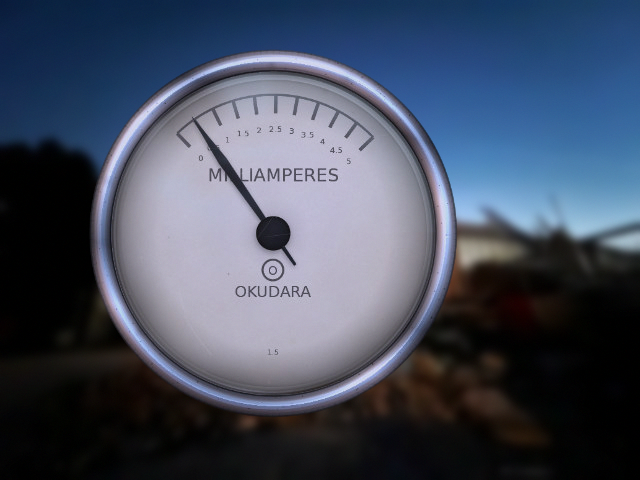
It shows 0.5 (mA)
